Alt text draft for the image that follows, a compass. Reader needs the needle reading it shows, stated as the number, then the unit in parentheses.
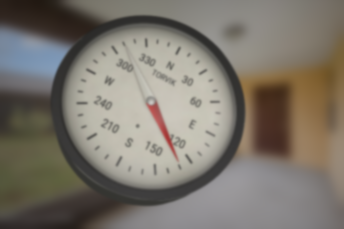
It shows 130 (°)
